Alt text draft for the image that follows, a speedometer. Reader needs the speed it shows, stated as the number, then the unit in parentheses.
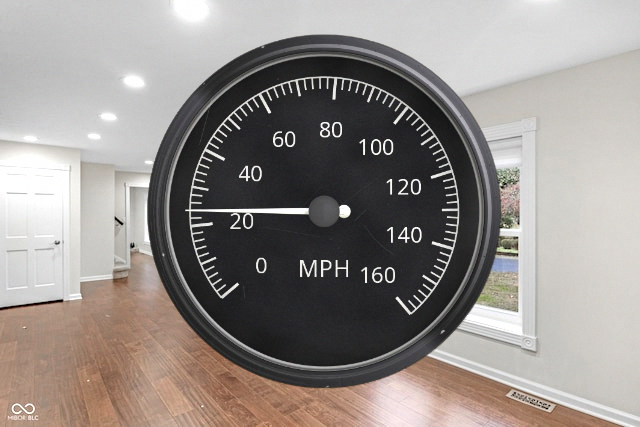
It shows 24 (mph)
